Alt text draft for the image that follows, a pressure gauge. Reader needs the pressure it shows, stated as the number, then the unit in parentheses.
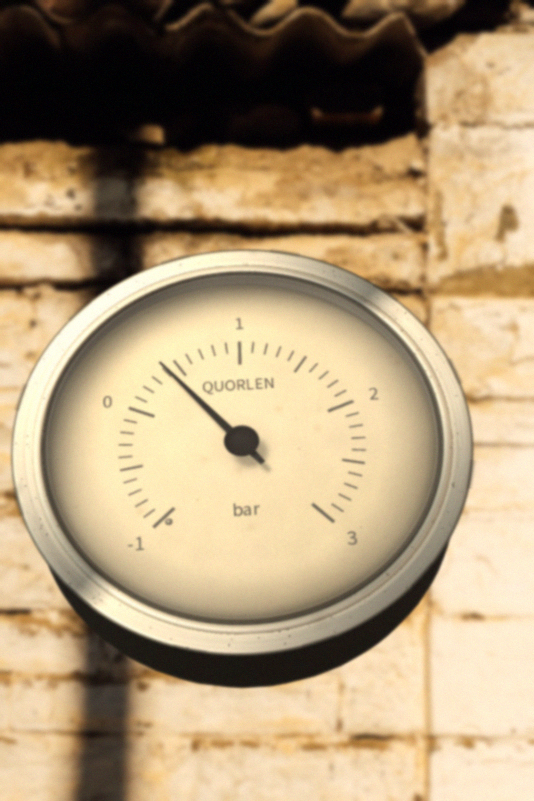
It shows 0.4 (bar)
